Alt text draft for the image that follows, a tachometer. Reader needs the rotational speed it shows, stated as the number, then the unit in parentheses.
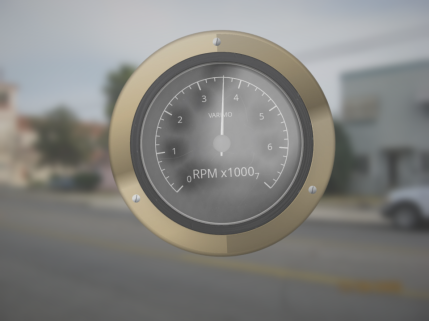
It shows 3600 (rpm)
